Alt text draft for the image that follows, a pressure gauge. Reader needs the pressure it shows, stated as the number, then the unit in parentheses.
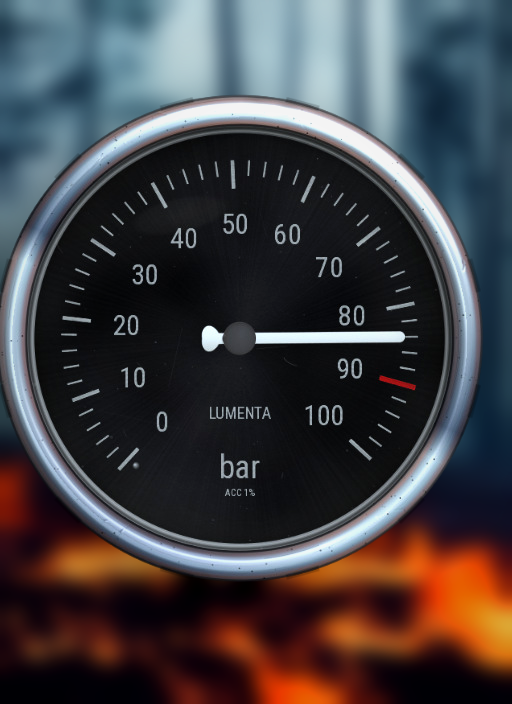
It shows 84 (bar)
